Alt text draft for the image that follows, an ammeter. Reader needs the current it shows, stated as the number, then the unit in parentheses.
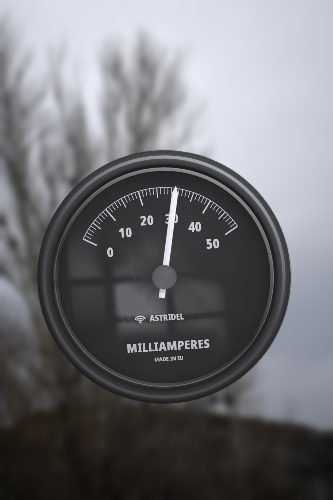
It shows 30 (mA)
